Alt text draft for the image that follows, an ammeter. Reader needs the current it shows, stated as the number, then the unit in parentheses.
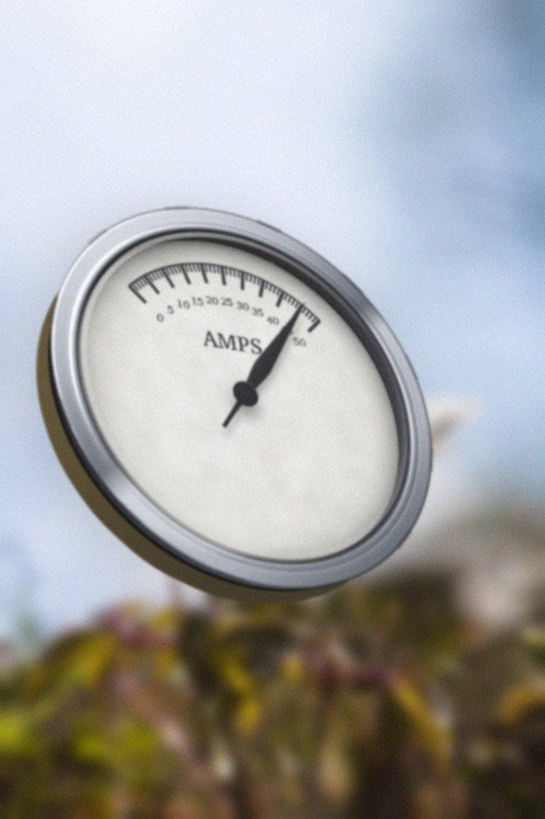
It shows 45 (A)
